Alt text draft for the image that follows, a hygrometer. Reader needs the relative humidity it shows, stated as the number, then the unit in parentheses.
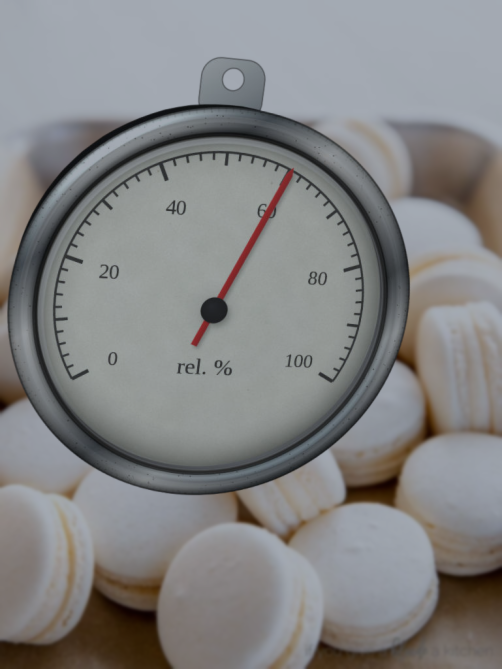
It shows 60 (%)
